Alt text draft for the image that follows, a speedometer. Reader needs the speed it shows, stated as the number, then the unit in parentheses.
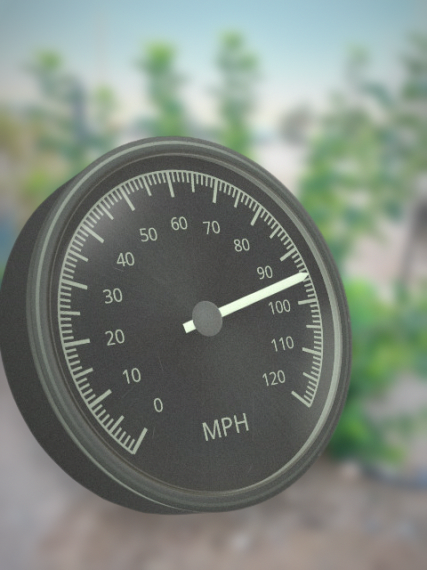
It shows 95 (mph)
